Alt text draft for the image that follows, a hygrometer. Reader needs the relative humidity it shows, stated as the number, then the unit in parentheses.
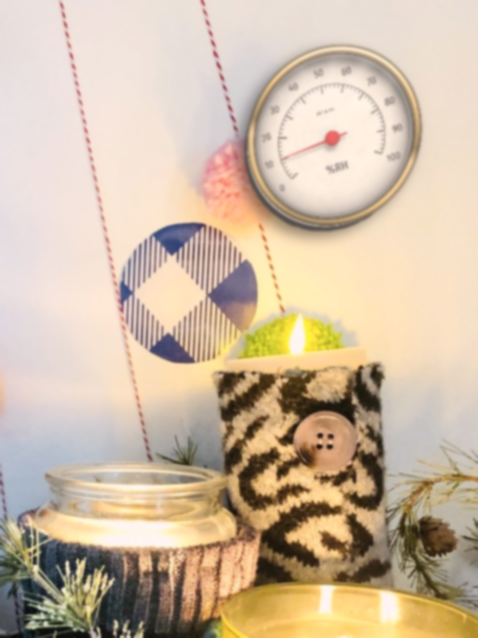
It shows 10 (%)
